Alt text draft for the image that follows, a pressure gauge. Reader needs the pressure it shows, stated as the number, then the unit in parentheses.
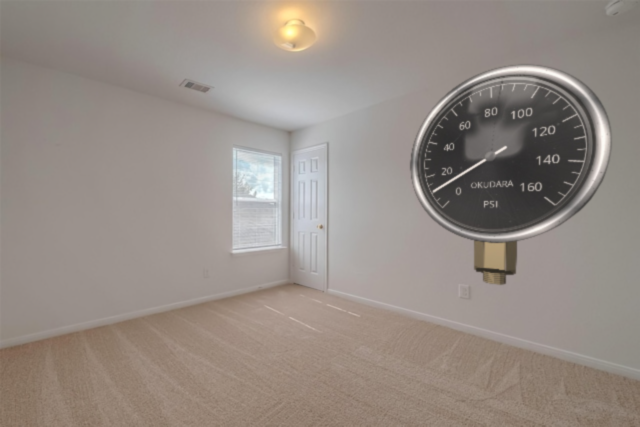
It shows 10 (psi)
